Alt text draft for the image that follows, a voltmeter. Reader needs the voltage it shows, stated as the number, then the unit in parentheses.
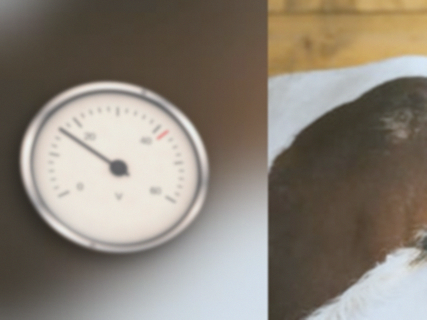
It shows 16 (V)
